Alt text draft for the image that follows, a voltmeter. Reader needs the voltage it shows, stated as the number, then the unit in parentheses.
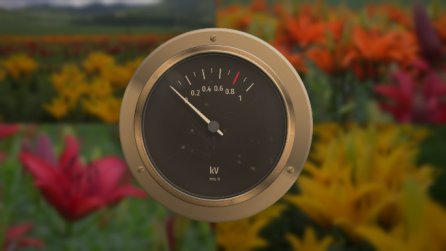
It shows 0 (kV)
